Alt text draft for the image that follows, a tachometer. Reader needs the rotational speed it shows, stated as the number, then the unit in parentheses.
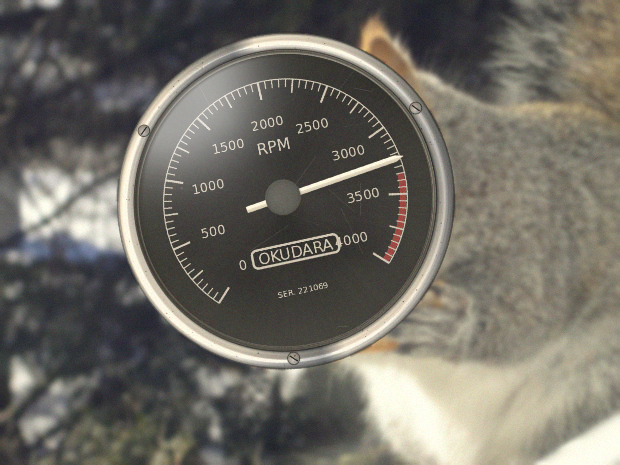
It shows 3250 (rpm)
